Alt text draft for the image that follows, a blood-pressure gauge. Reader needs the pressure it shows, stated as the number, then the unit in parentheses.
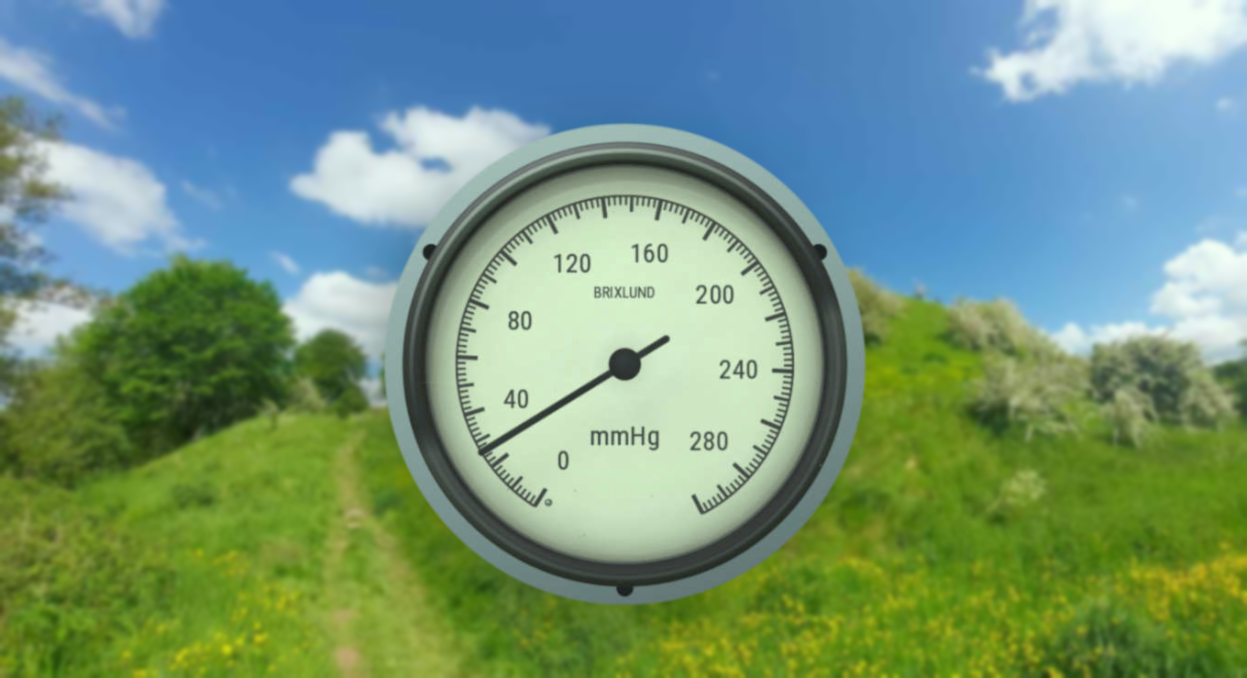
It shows 26 (mmHg)
